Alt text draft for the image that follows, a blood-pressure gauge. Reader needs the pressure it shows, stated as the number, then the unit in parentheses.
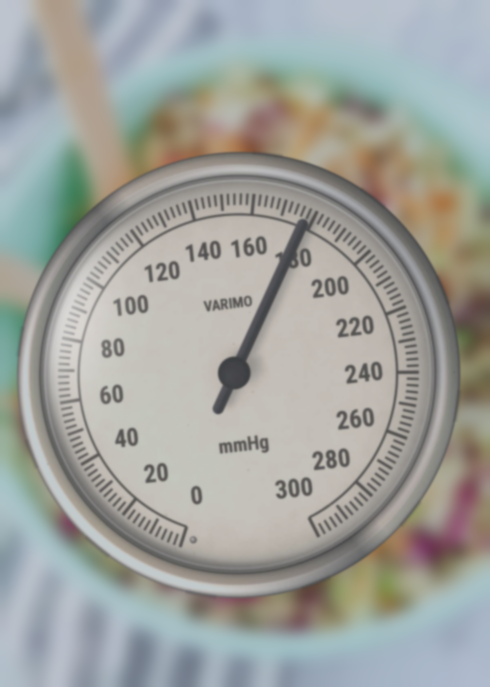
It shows 178 (mmHg)
